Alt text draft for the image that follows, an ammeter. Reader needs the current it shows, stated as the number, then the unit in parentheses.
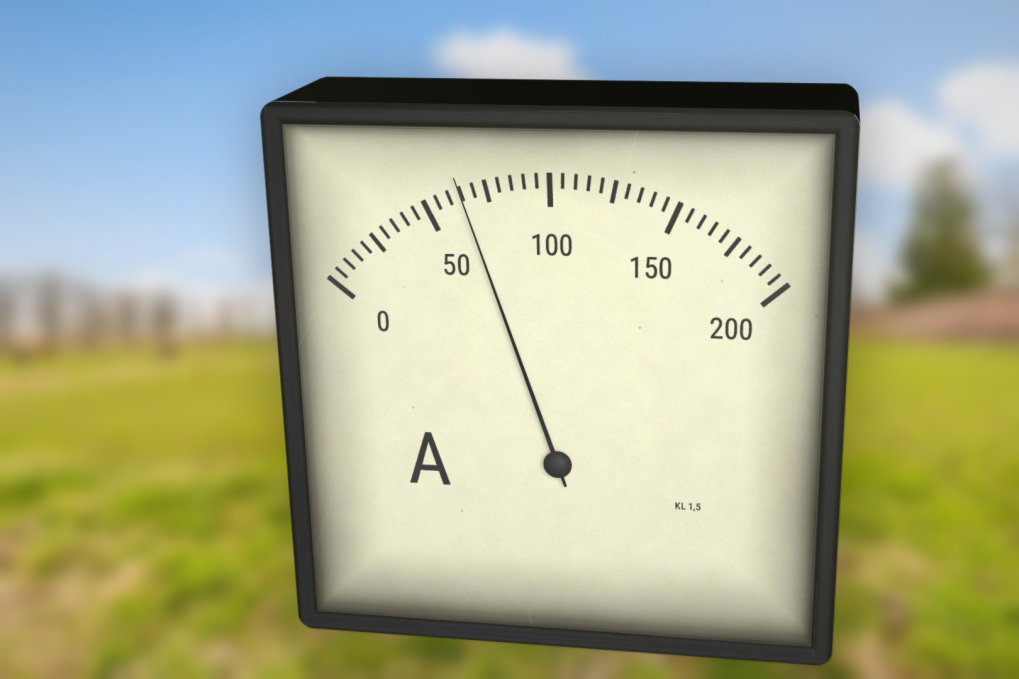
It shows 65 (A)
